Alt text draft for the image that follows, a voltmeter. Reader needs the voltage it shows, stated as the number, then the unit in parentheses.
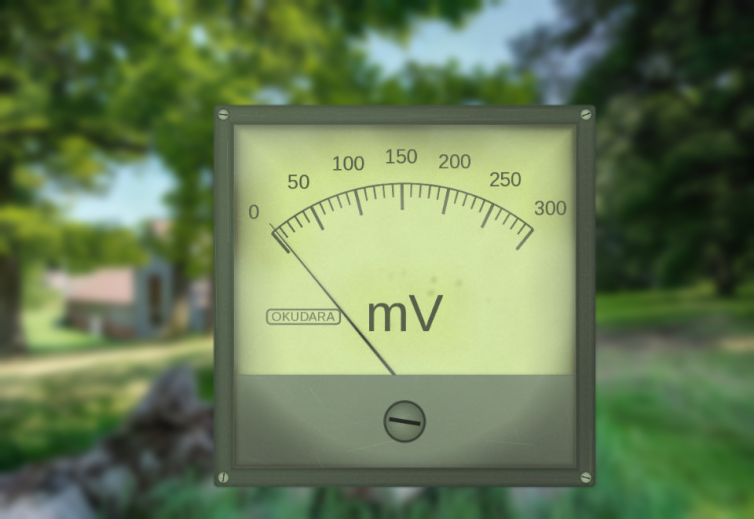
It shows 5 (mV)
